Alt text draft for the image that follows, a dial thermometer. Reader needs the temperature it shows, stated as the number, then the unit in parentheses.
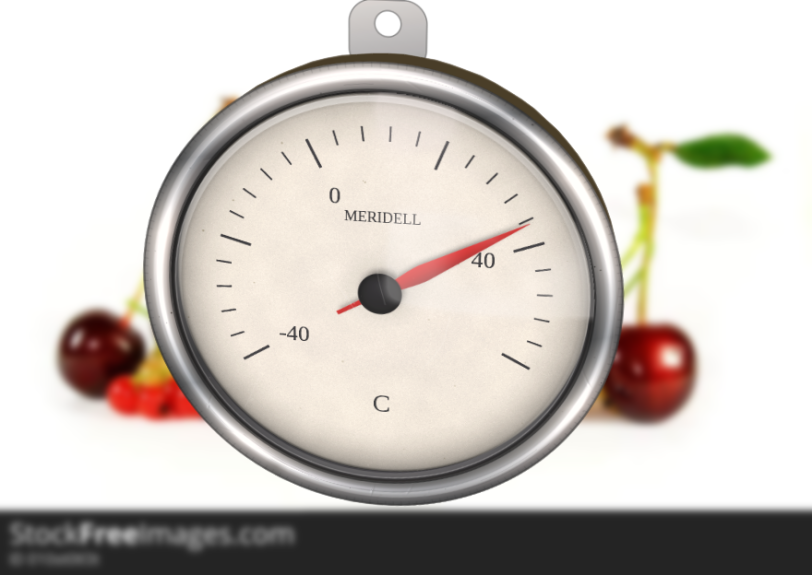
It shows 36 (°C)
